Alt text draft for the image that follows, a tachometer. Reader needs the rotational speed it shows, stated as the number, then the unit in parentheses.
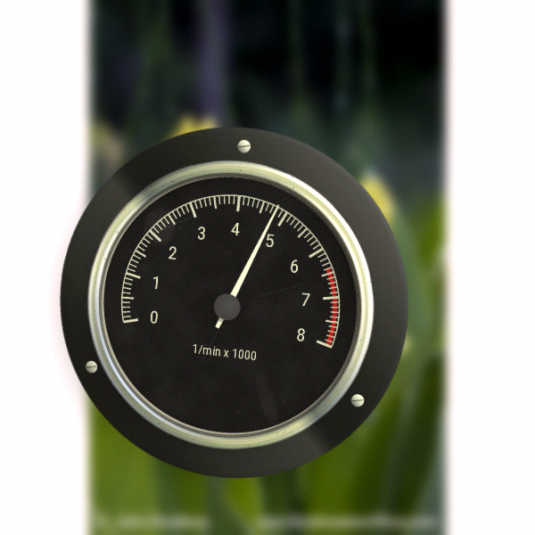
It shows 4800 (rpm)
